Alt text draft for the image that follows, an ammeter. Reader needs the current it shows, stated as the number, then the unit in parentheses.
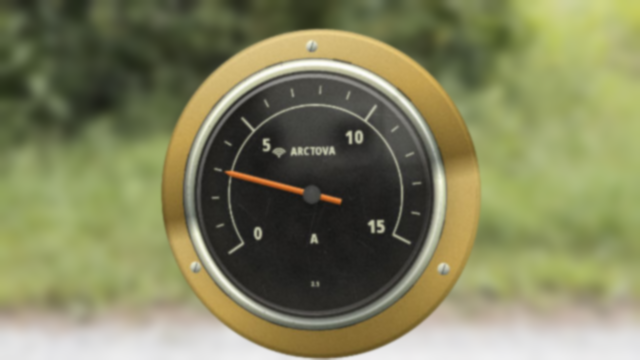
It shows 3 (A)
